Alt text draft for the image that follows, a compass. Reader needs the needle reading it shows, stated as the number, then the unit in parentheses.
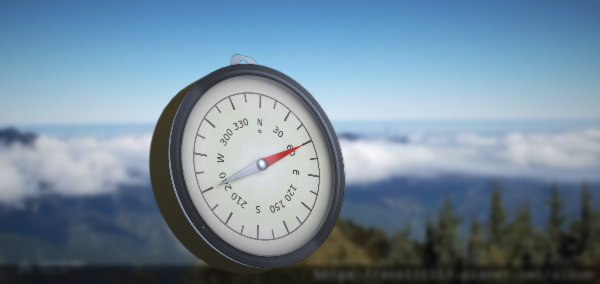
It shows 60 (°)
